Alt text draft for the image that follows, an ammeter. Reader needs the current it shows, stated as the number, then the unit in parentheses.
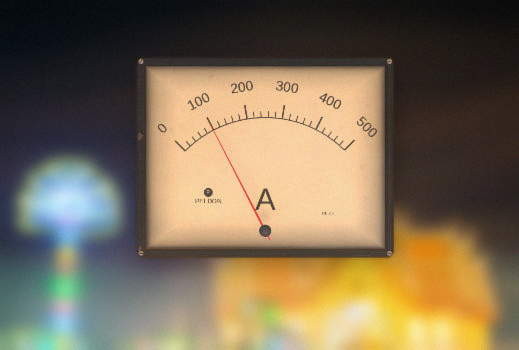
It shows 100 (A)
